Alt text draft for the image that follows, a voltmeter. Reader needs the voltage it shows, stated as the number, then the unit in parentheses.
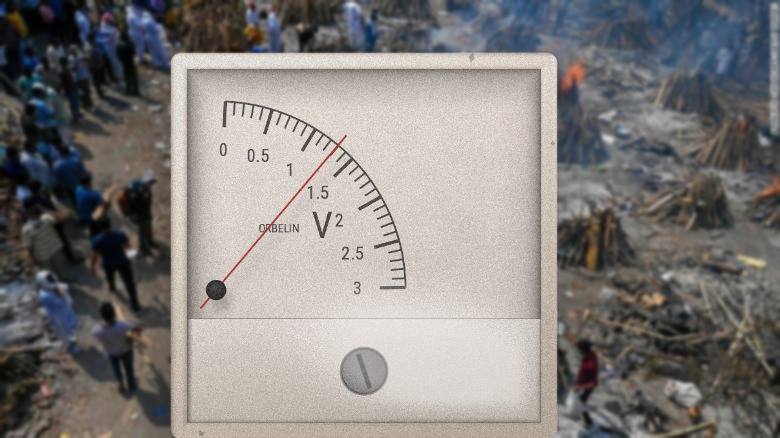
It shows 1.3 (V)
